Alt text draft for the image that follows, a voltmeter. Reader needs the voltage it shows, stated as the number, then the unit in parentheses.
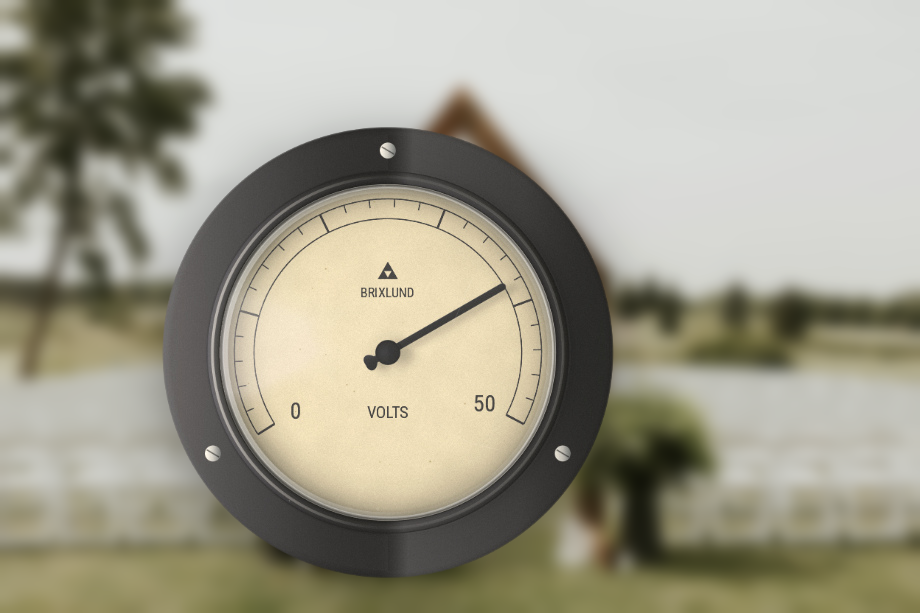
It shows 38 (V)
